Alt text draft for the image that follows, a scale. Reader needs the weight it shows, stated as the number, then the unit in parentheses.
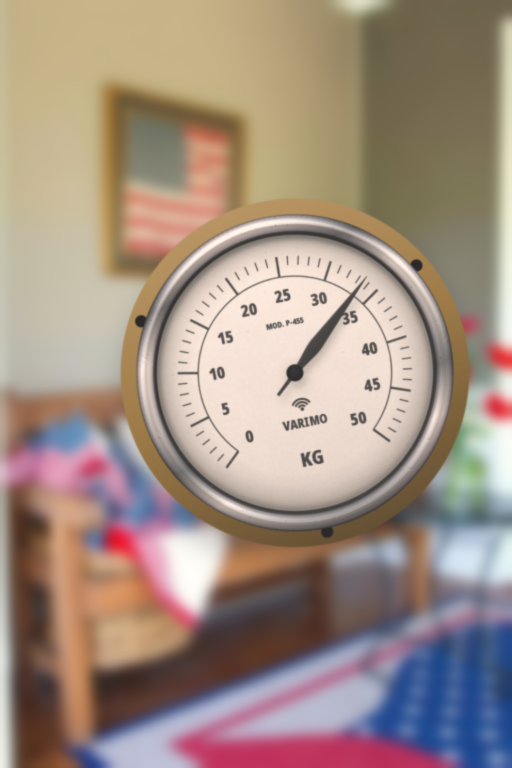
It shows 33.5 (kg)
